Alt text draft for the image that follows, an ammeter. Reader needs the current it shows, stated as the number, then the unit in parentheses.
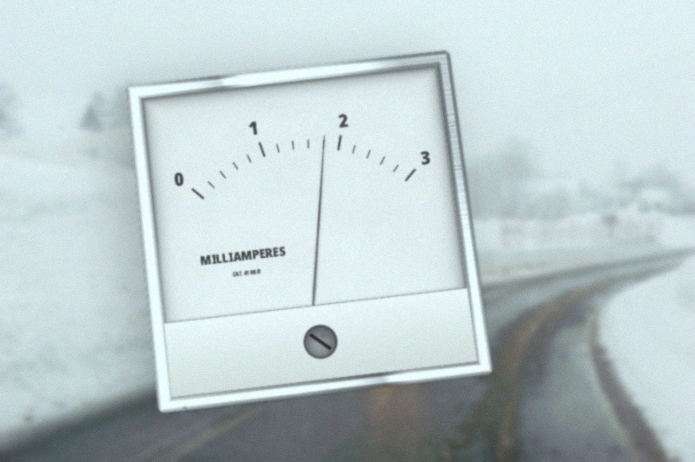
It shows 1.8 (mA)
